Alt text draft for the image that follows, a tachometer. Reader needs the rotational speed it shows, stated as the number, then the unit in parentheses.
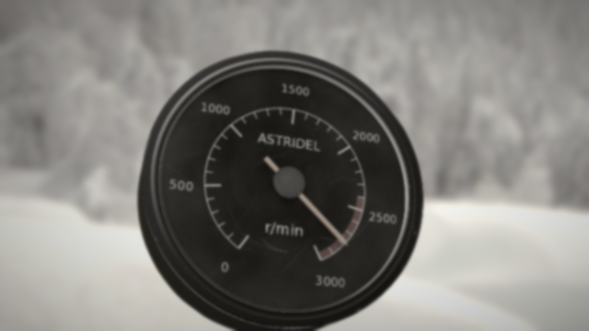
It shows 2800 (rpm)
